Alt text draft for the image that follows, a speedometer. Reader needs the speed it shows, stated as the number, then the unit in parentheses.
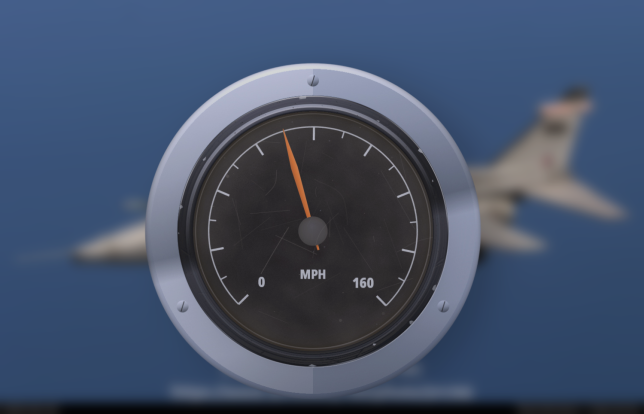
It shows 70 (mph)
